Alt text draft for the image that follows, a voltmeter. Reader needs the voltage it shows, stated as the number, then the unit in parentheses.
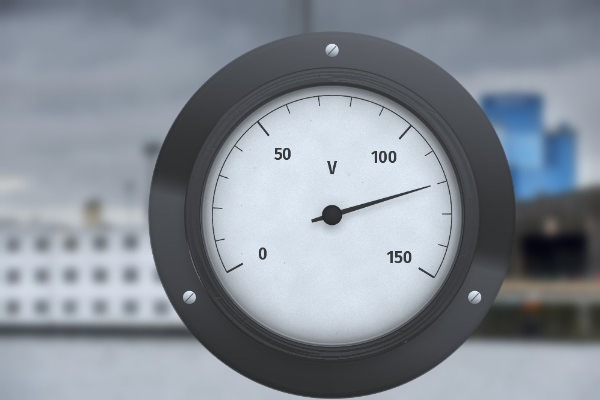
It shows 120 (V)
